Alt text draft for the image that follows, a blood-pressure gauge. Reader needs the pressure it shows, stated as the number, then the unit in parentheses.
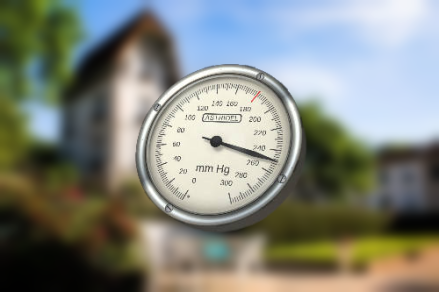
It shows 250 (mmHg)
